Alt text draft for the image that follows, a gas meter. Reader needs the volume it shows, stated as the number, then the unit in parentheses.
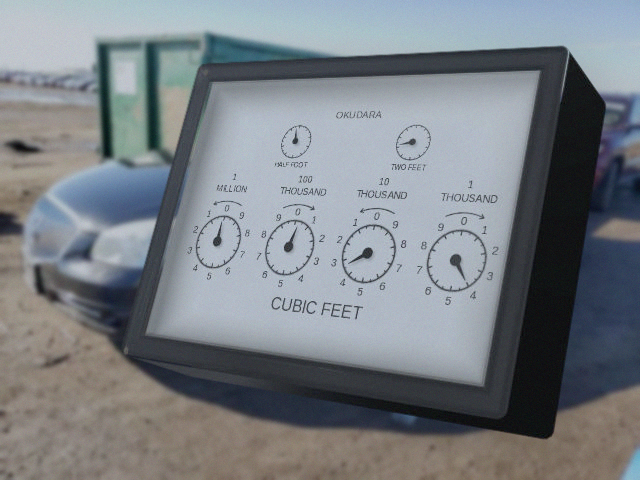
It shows 3400 (ft³)
